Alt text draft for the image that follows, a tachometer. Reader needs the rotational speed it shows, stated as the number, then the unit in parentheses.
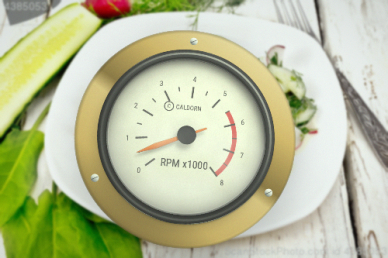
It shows 500 (rpm)
